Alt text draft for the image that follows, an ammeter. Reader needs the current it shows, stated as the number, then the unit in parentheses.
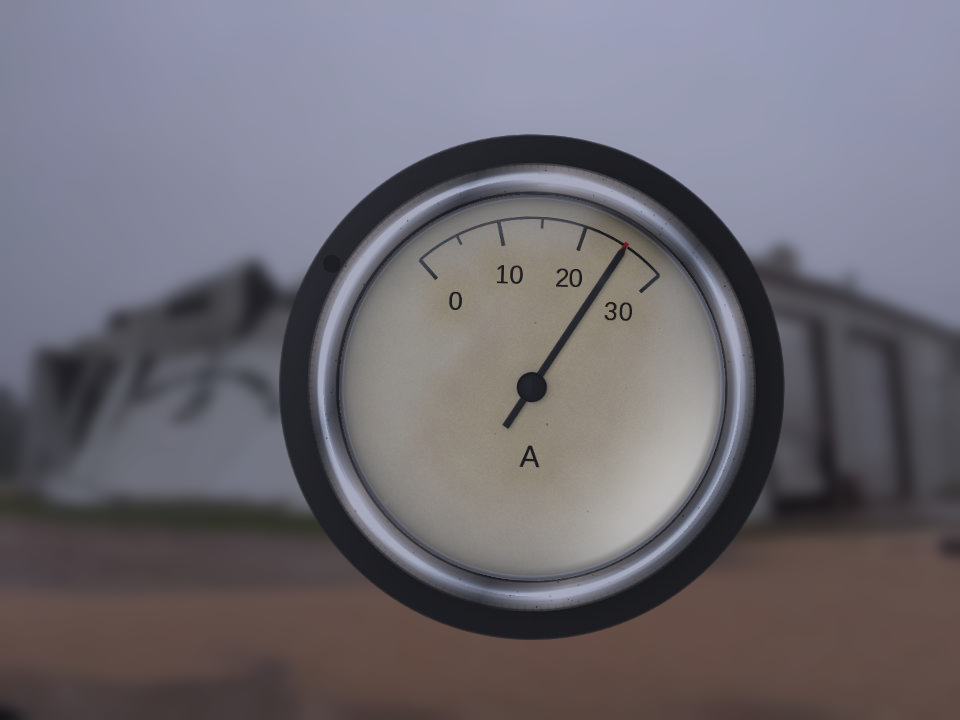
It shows 25 (A)
